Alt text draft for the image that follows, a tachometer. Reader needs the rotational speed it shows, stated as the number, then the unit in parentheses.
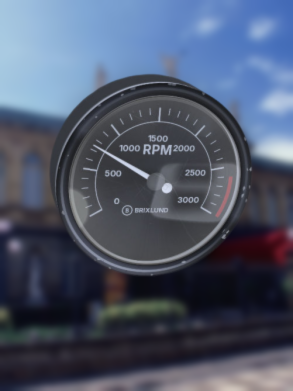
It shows 750 (rpm)
